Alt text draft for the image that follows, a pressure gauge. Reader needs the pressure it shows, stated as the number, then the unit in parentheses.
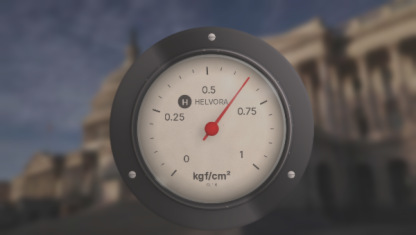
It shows 0.65 (kg/cm²)
